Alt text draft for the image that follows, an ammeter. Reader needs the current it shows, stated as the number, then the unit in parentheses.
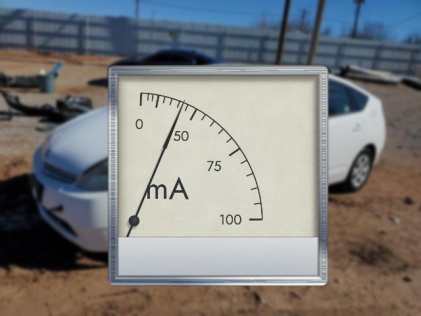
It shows 42.5 (mA)
